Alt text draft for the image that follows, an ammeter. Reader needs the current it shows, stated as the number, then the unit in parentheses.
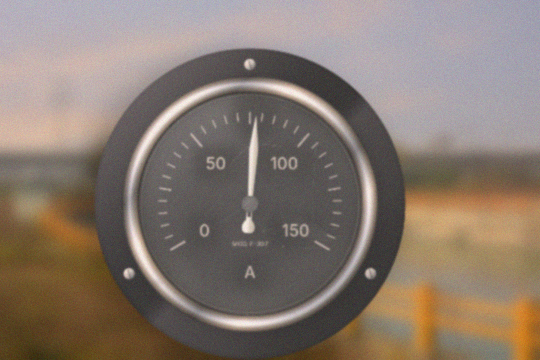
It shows 77.5 (A)
